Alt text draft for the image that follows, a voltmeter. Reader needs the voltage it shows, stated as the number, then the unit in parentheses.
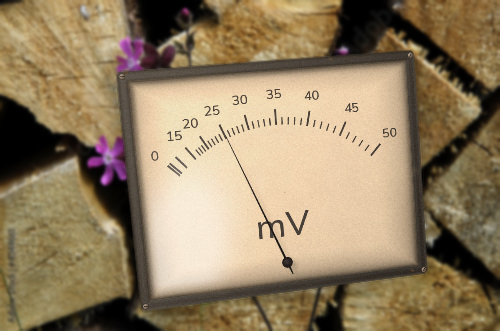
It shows 25 (mV)
